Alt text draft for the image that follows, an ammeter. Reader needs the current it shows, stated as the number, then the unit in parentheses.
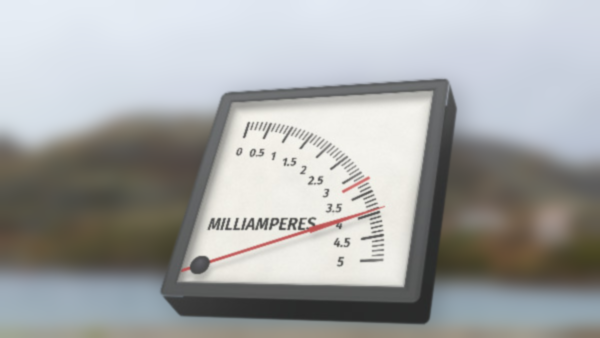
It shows 4 (mA)
